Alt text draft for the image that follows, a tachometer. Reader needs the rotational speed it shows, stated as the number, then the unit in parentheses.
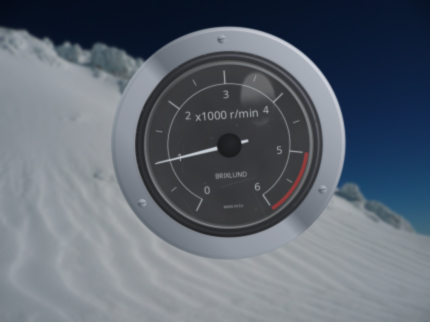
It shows 1000 (rpm)
